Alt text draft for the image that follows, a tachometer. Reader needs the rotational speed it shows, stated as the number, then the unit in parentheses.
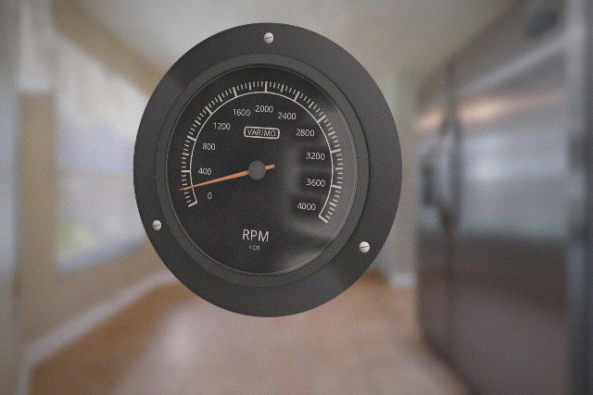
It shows 200 (rpm)
